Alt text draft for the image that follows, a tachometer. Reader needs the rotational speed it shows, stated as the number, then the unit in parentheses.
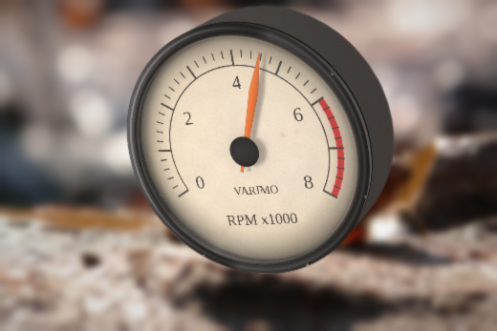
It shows 4600 (rpm)
